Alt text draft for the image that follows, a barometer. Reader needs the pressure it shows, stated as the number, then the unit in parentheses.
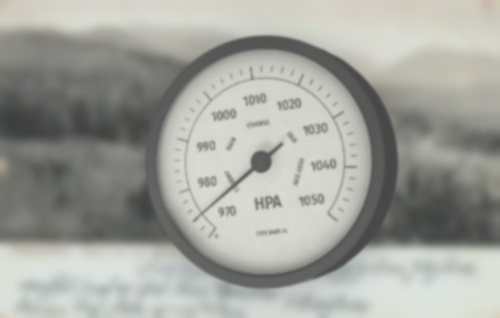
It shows 974 (hPa)
